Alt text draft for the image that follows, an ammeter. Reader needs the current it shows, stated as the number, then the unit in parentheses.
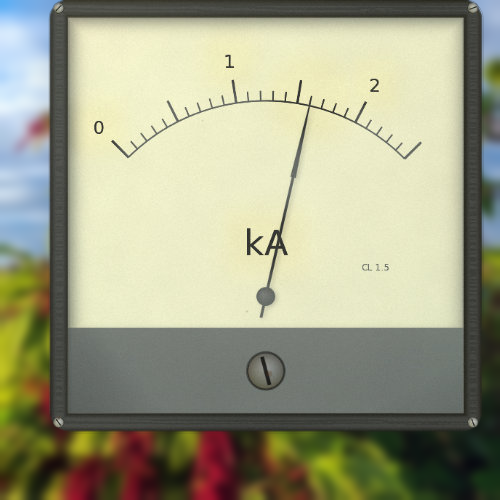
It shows 1.6 (kA)
